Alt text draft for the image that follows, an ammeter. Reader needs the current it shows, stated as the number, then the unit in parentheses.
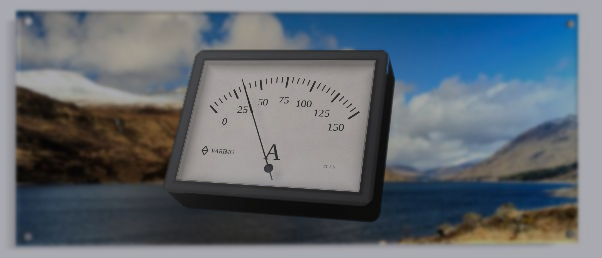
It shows 35 (A)
